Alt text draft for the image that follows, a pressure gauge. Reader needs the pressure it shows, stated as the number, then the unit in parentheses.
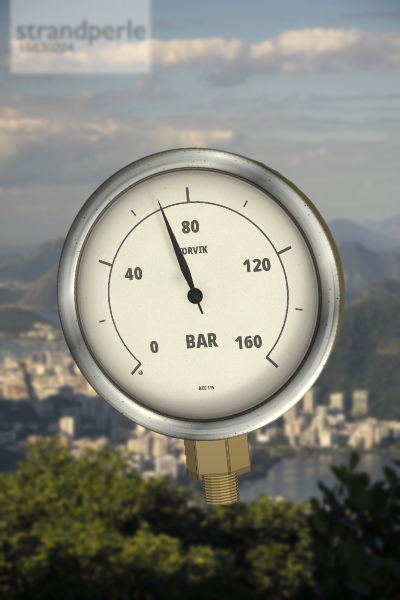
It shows 70 (bar)
